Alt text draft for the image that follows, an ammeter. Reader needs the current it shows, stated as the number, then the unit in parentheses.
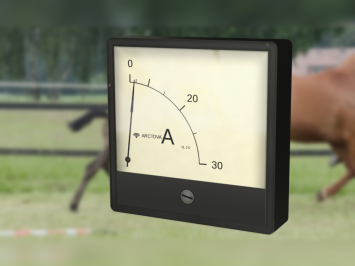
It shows 5 (A)
